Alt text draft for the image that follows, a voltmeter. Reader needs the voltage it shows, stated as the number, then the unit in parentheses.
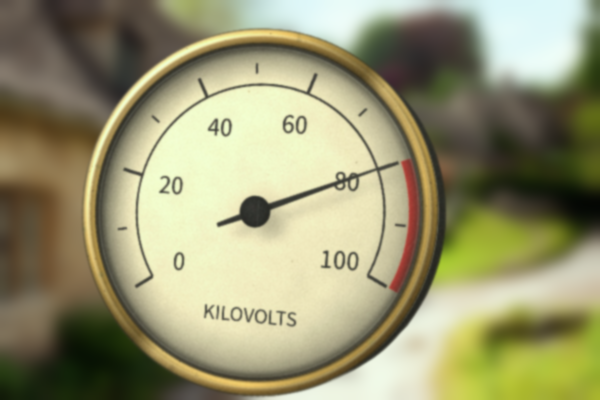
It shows 80 (kV)
